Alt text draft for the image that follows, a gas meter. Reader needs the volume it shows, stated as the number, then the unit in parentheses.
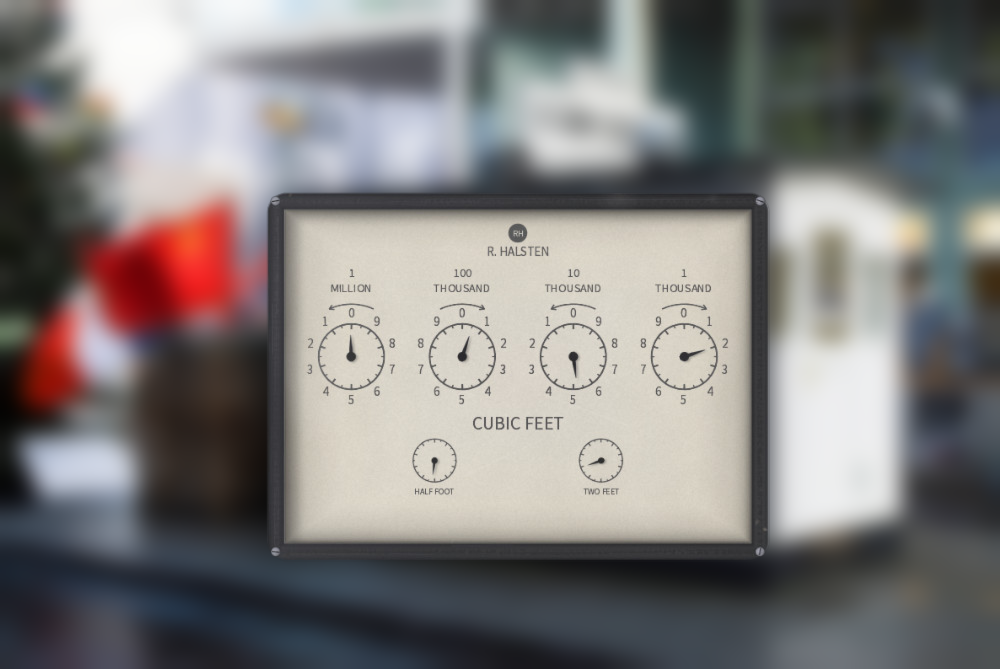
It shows 5200 (ft³)
